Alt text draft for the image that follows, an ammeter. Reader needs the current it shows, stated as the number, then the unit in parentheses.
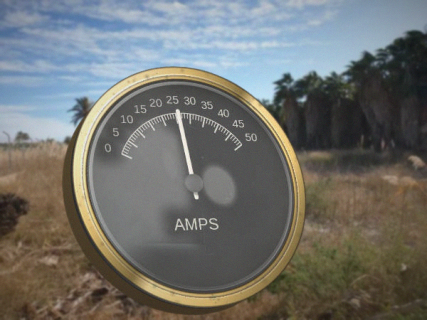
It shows 25 (A)
